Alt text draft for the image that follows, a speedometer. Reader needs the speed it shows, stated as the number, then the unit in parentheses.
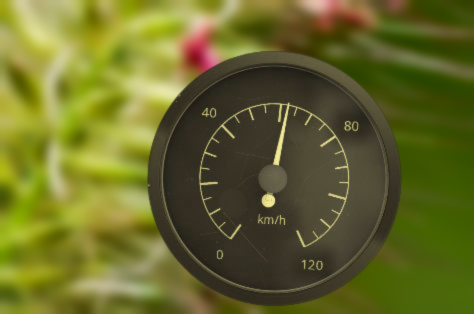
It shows 62.5 (km/h)
